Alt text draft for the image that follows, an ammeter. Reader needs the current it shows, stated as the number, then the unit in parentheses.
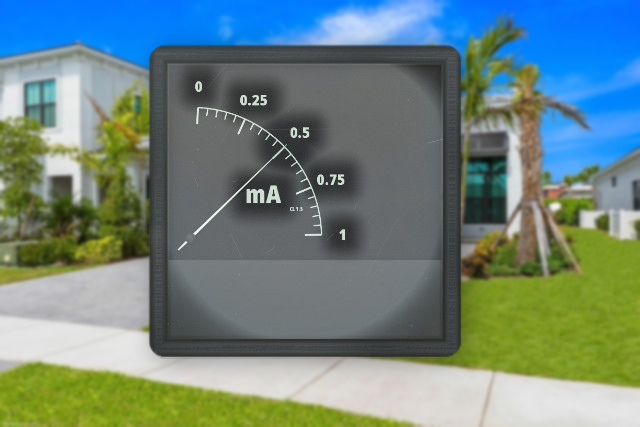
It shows 0.5 (mA)
